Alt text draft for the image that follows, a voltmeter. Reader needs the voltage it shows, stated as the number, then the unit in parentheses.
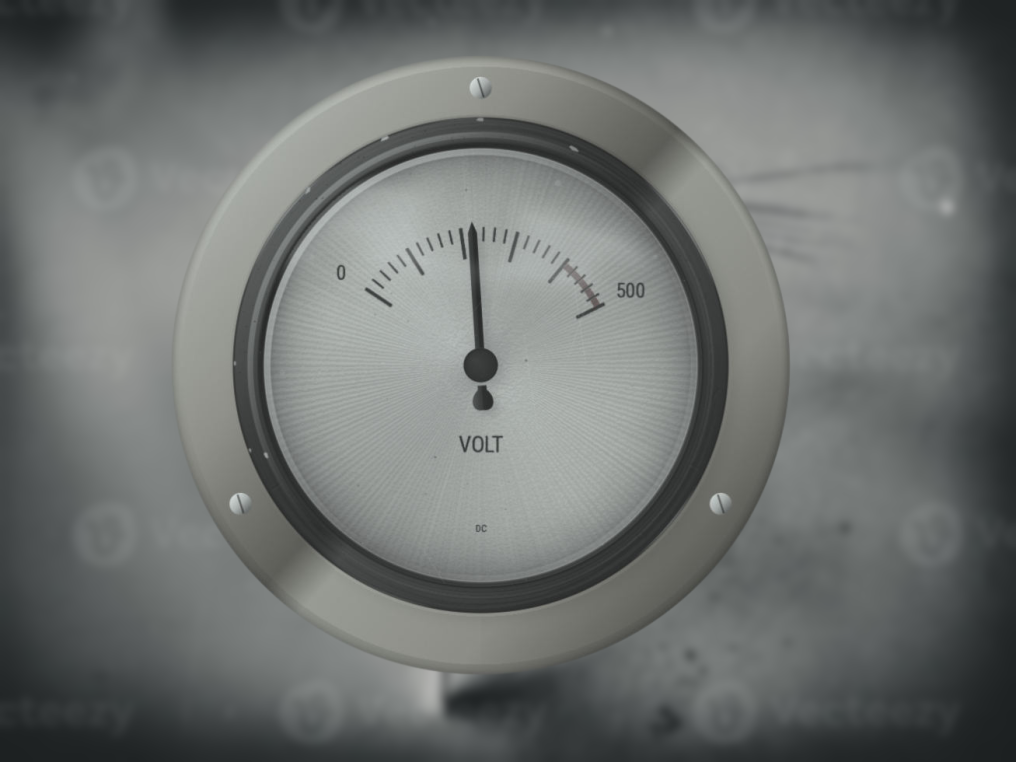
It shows 220 (V)
